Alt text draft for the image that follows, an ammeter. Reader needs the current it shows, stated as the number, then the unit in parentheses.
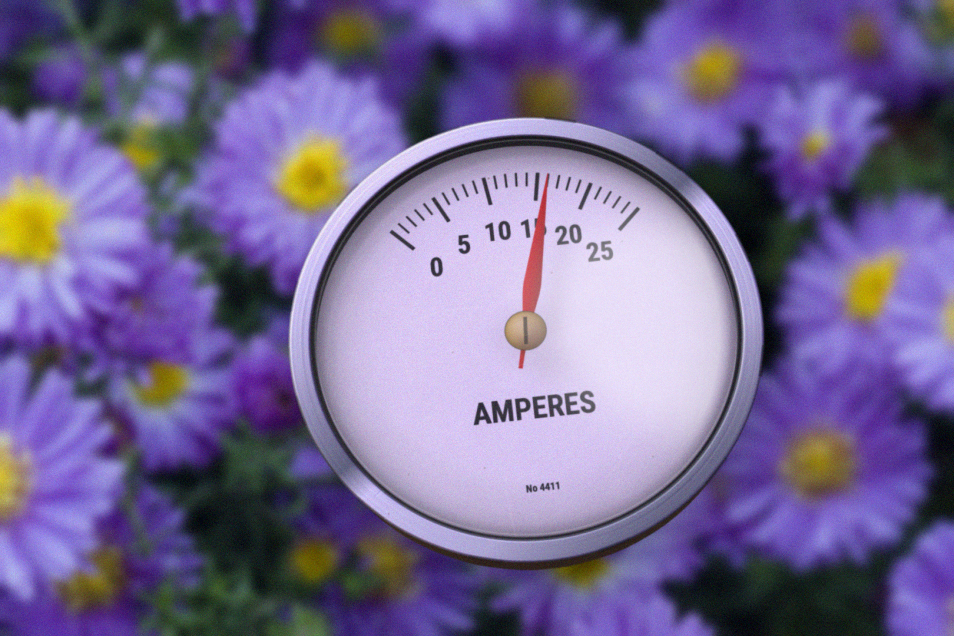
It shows 16 (A)
